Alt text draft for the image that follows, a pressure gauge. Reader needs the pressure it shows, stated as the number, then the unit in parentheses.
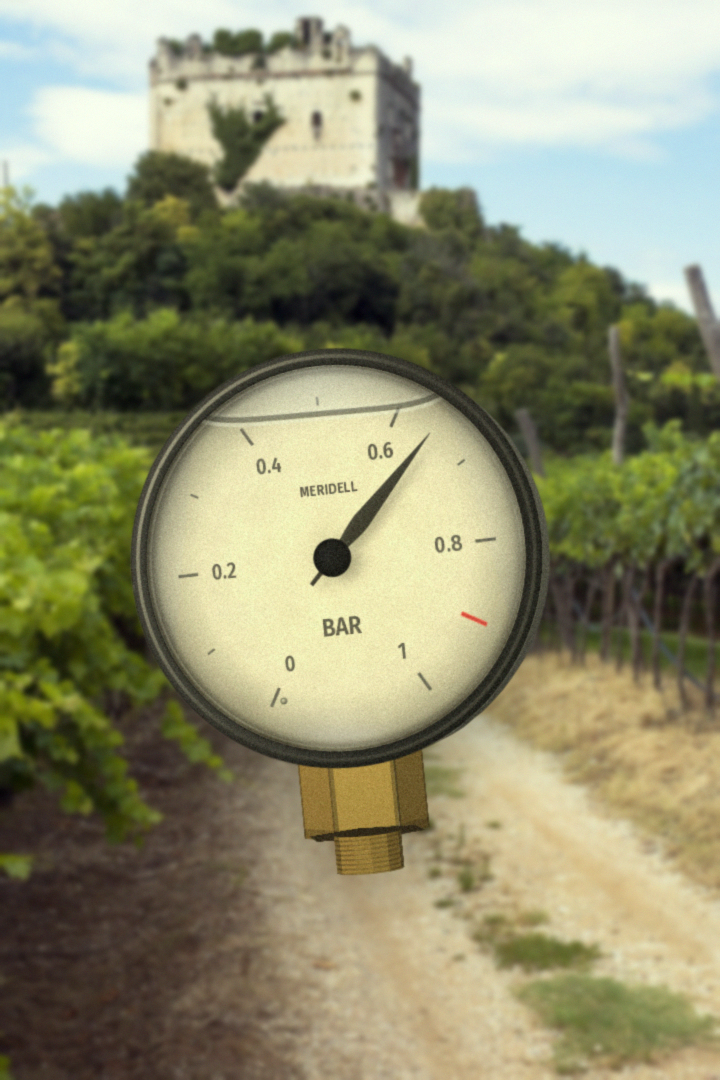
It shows 0.65 (bar)
